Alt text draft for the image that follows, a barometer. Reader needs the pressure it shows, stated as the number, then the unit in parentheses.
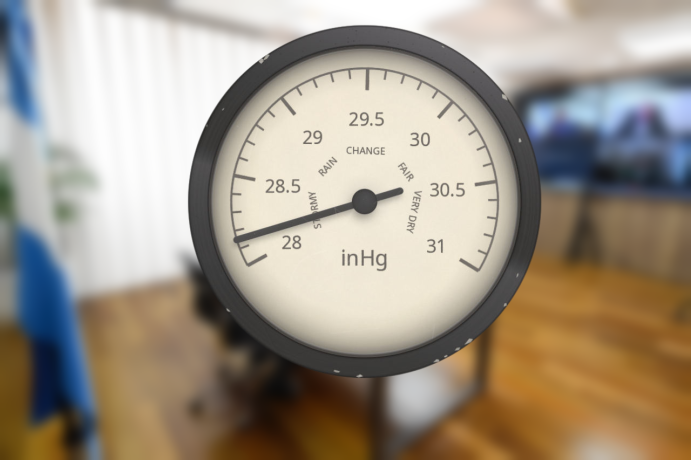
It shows 28.15 (inHg)
